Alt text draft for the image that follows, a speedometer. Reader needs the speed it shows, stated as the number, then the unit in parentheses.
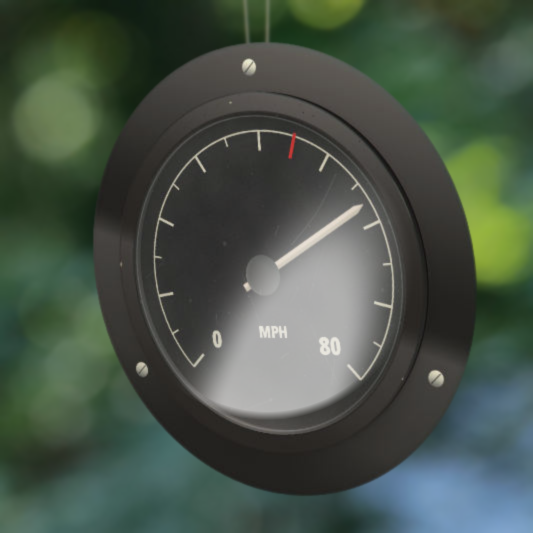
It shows 57.5 (mph)
